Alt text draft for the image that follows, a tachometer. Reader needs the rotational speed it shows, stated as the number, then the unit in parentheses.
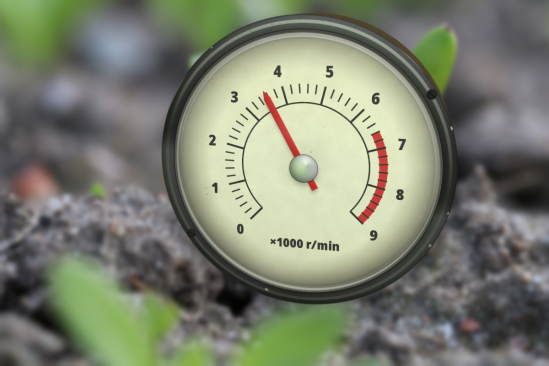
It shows 3600 (rpm)
